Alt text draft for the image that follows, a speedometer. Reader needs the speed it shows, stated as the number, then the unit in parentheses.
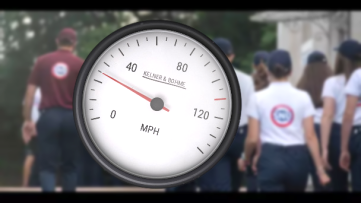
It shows 25 (mph)
